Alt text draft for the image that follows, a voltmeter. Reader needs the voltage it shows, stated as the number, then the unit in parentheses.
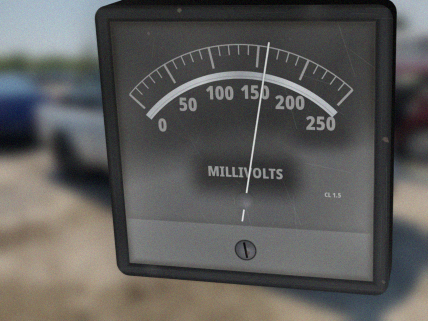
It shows 160 (mV)
